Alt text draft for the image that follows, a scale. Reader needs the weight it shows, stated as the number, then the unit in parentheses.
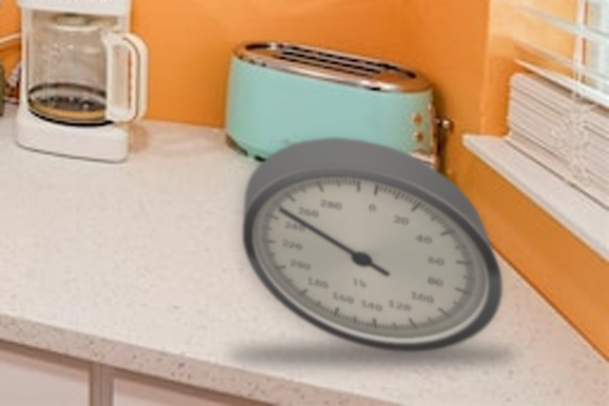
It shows 250 (lb)
